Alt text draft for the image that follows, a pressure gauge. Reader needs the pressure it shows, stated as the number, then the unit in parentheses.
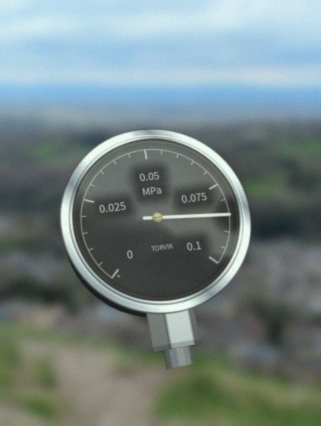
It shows 0.085 (MPa)
